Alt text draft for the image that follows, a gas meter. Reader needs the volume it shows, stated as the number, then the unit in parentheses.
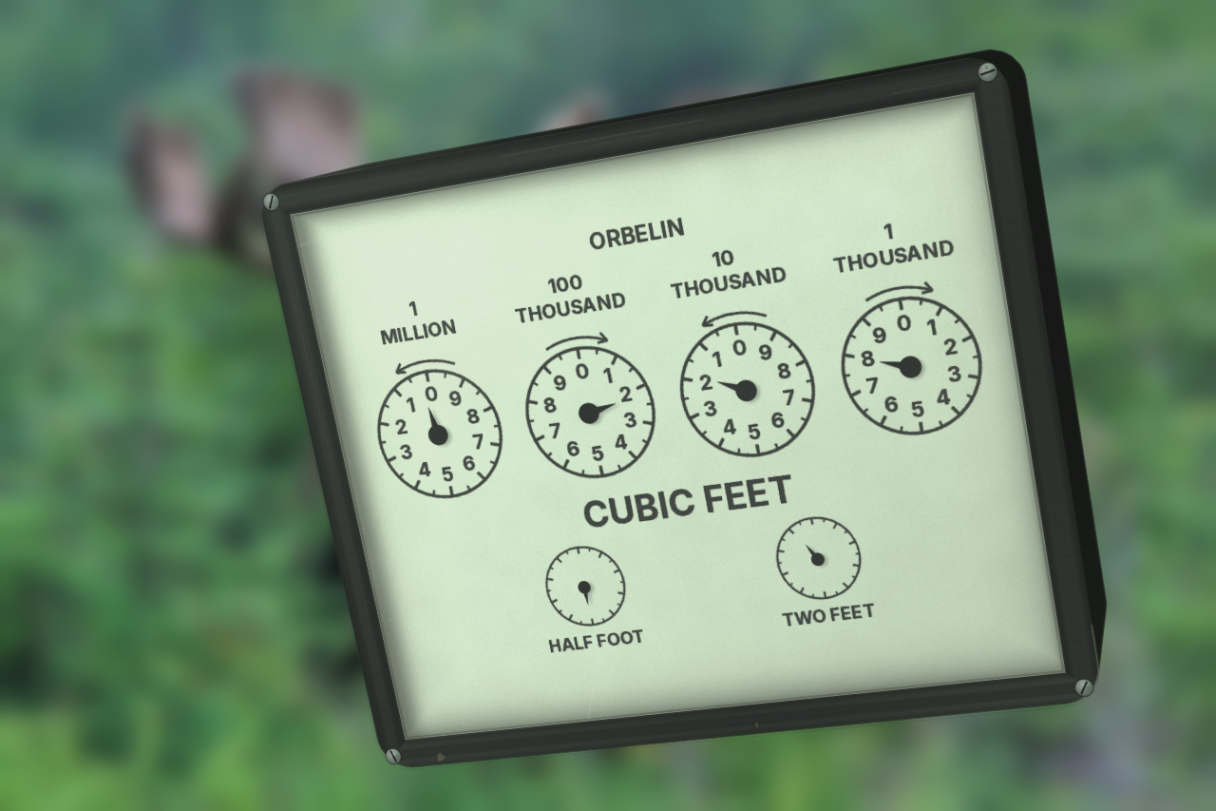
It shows 21800 (ft³)
